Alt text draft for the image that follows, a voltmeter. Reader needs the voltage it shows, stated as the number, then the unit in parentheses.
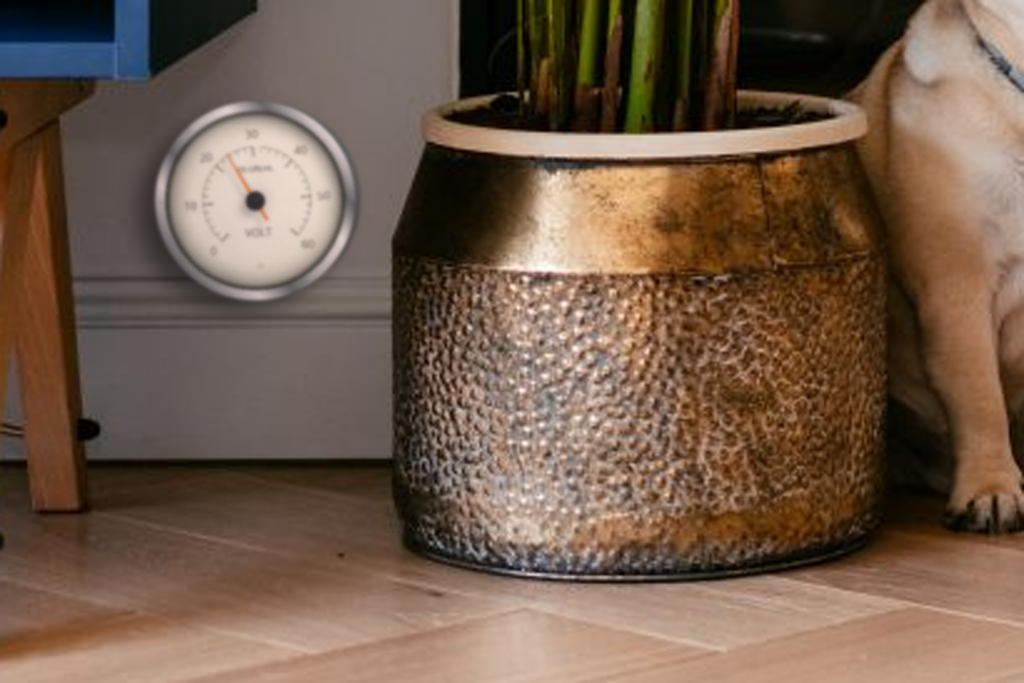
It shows 24 (V)
